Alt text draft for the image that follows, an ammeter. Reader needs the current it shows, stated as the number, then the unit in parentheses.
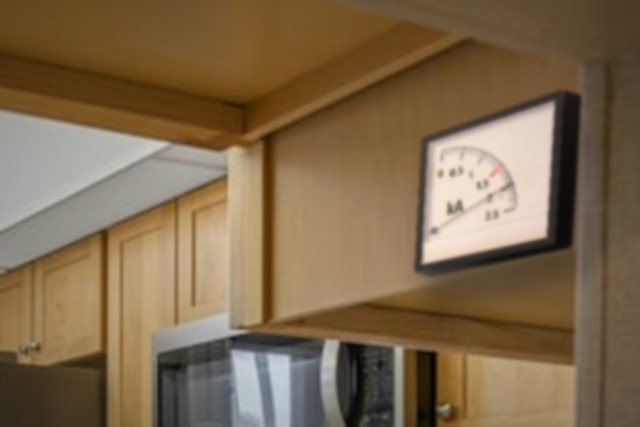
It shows 2 (kA)
